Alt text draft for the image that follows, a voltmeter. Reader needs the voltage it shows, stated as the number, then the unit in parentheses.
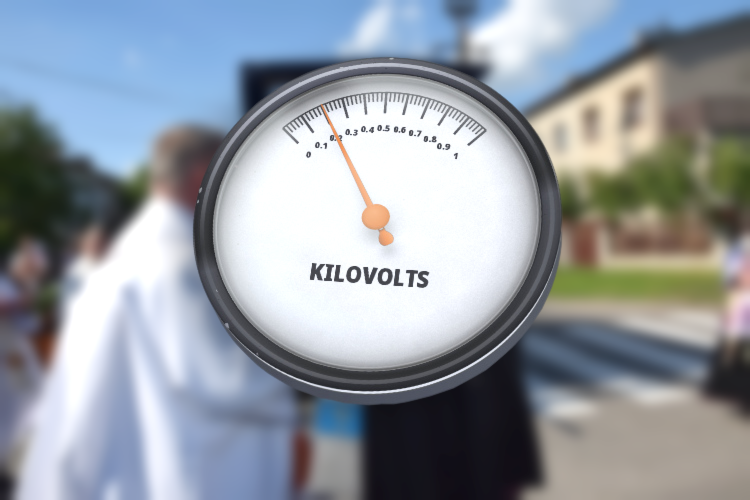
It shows 0.2 (kV)
